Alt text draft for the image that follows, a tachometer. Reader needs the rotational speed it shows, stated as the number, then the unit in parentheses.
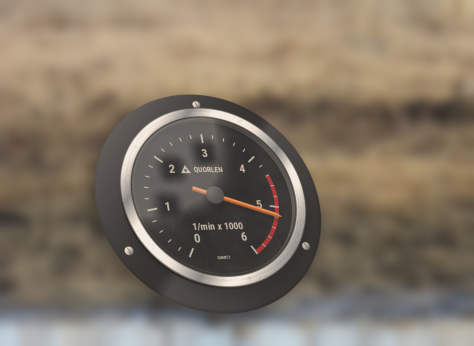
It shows 5200 (rpm)
